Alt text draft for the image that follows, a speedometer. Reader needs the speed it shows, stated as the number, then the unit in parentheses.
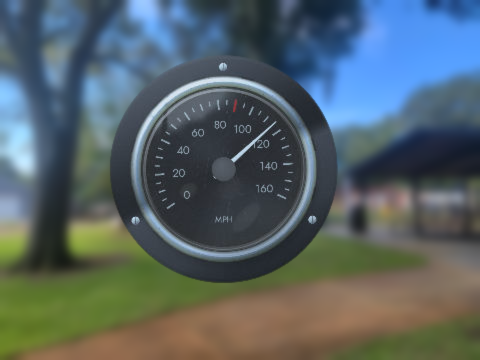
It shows 115 (mph)
